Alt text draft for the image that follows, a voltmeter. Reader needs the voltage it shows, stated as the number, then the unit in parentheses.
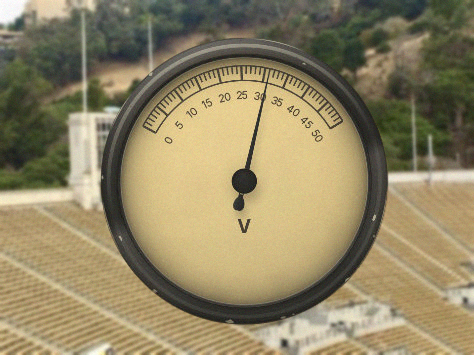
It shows 31 (V)
